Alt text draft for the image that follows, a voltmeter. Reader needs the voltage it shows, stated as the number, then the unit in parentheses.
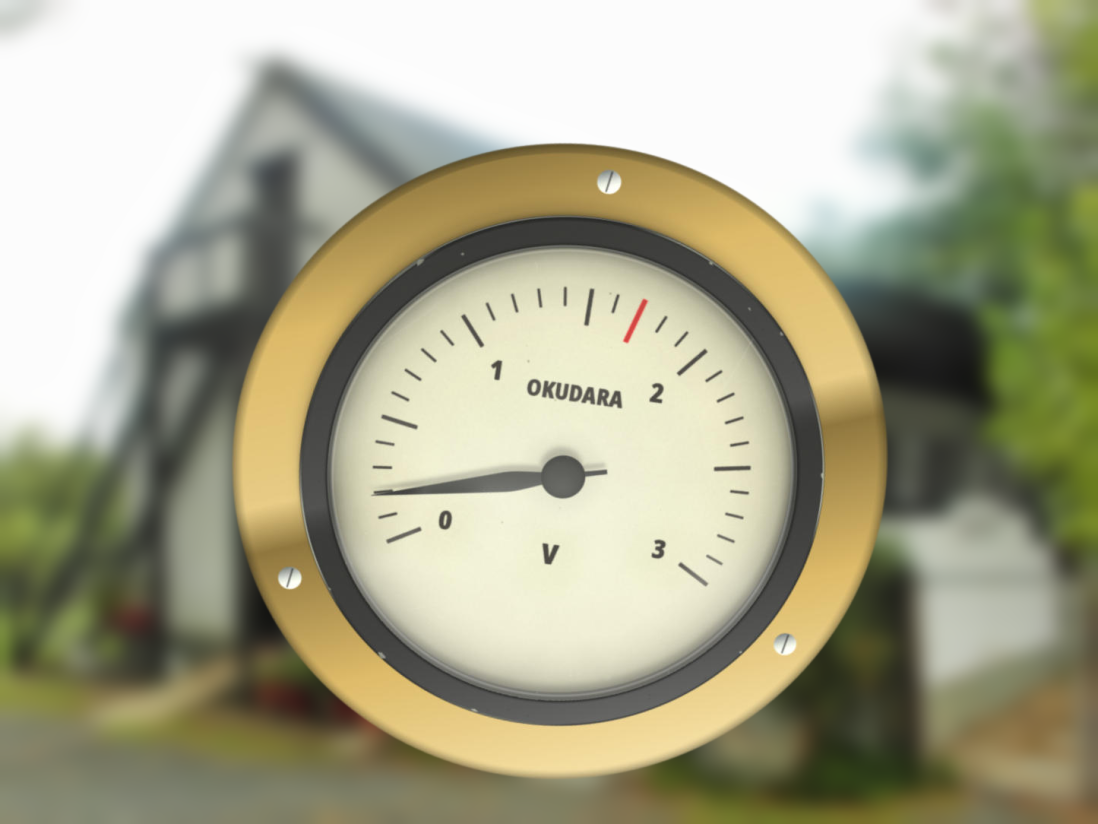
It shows 0.2 (V)
